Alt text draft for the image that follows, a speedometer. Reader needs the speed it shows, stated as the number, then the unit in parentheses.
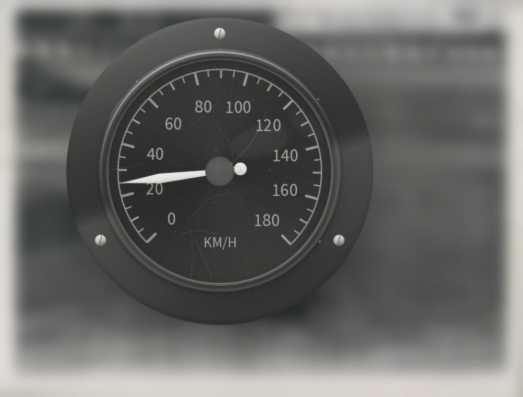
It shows 25 (km/h)
